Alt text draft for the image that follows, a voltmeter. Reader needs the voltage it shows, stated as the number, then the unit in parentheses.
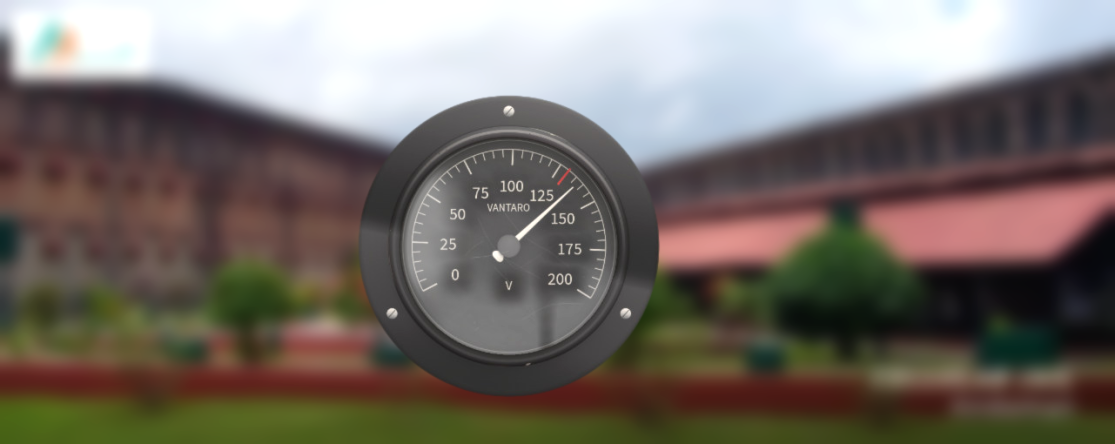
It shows 137.5 (V)
